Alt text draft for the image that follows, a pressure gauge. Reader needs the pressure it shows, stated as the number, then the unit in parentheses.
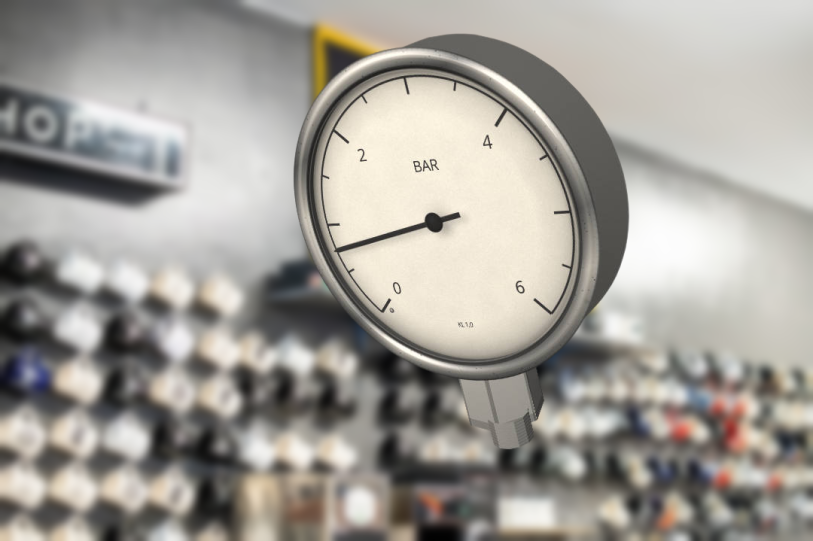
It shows 0.75 (bar)
